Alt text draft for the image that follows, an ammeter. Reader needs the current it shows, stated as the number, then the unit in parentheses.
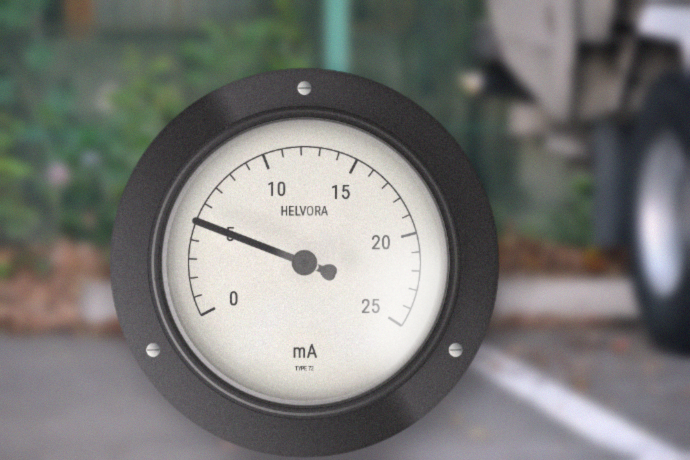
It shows 5 (mA)
